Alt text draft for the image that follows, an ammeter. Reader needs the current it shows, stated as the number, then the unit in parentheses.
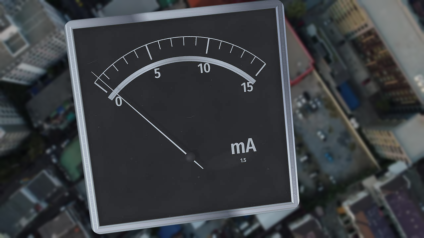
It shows 0.5 (mA)
